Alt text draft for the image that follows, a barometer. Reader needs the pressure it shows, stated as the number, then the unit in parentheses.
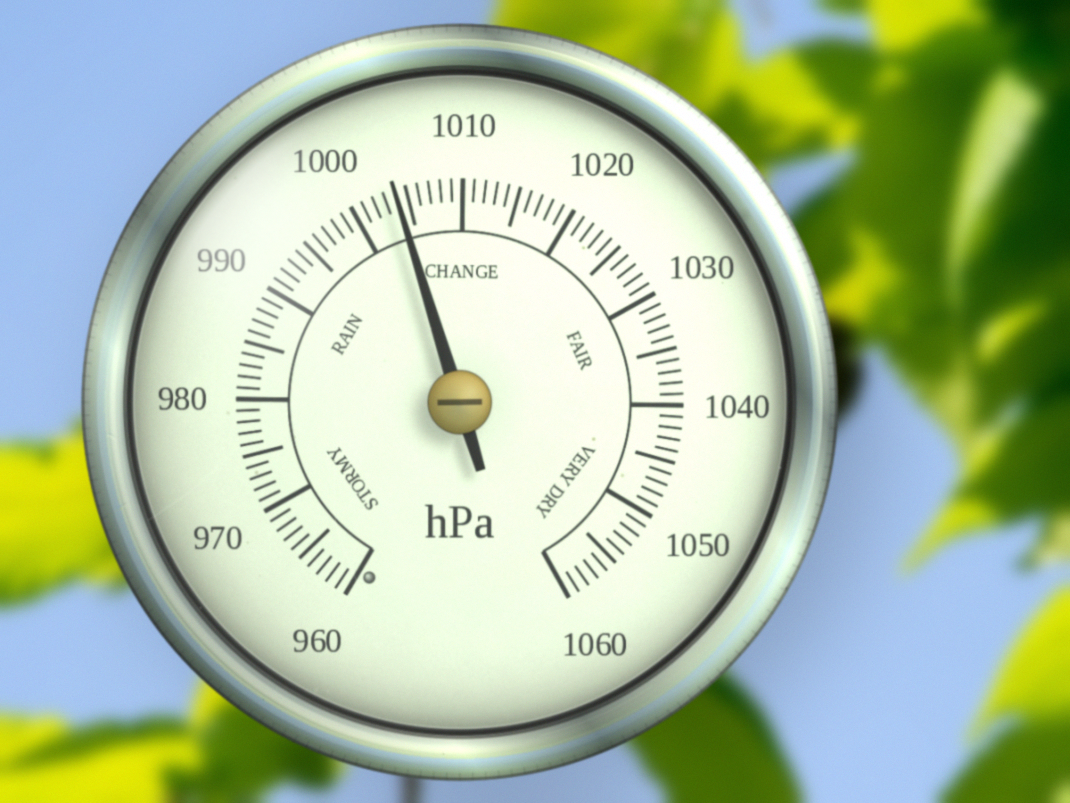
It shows 1004 (hPa)
